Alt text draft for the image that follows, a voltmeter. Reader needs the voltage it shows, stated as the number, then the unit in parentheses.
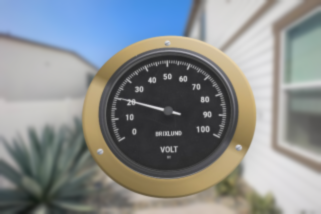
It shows 20 (V)
